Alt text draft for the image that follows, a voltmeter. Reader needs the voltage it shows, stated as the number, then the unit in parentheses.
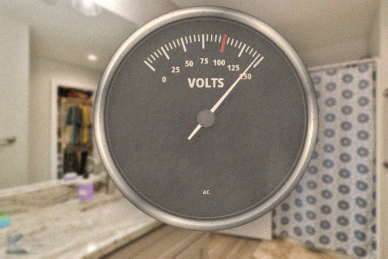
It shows 145 (V)
